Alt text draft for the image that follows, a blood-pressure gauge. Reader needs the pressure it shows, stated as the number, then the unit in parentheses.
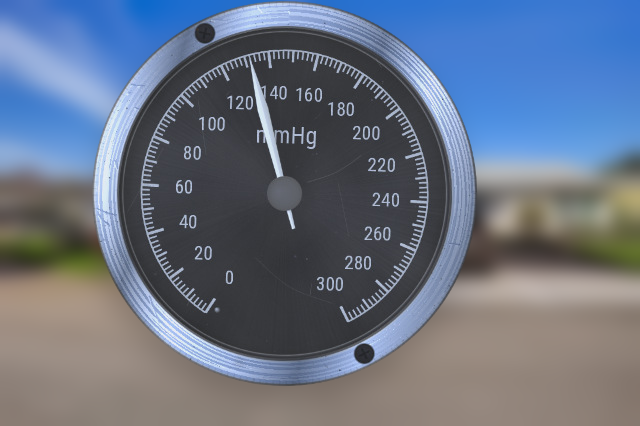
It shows 132 (mmHg)
